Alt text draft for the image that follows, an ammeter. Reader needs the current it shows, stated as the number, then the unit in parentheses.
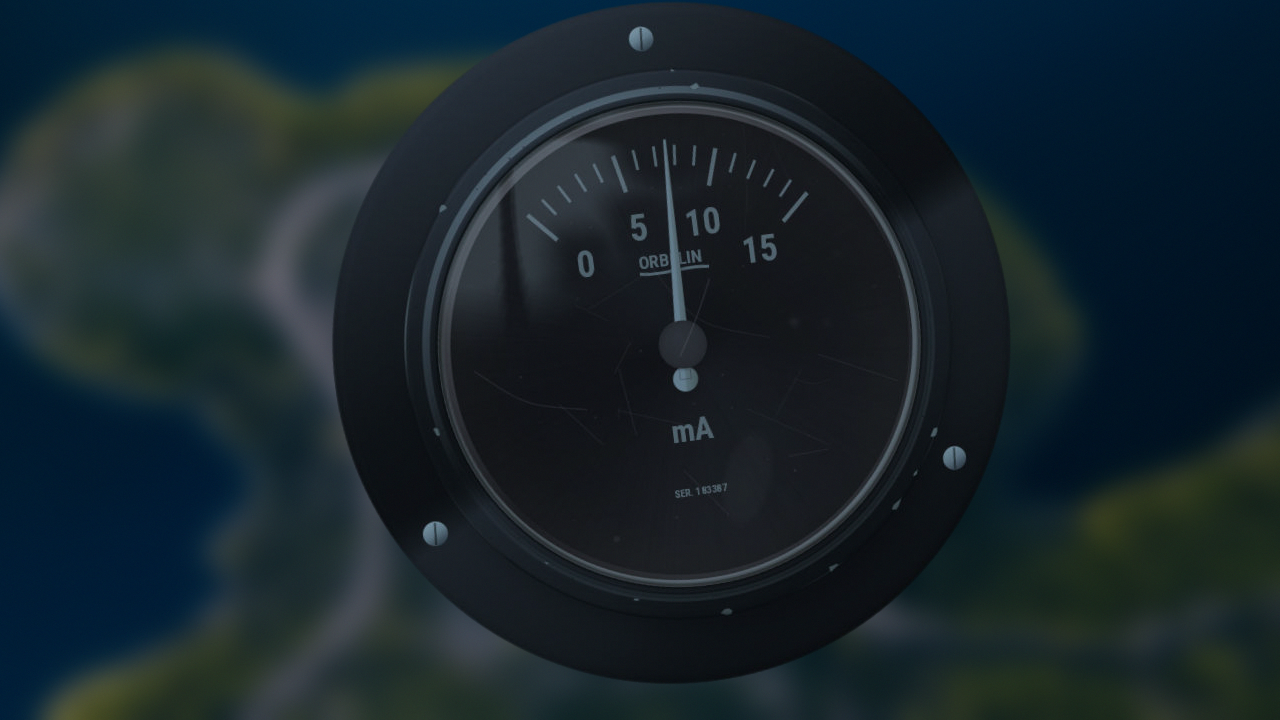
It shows 7.5 (mA)
